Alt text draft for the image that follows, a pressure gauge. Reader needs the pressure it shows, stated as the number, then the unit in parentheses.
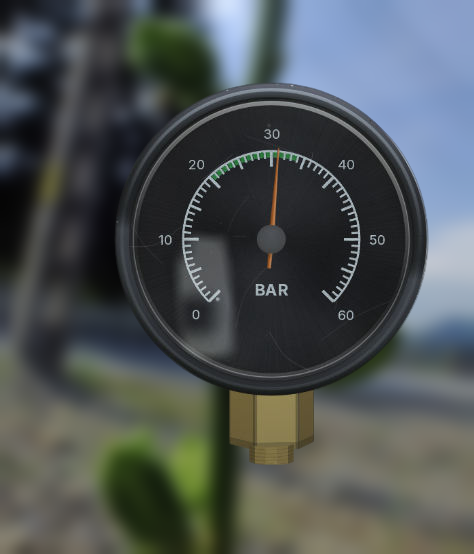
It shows 31 (bar)
